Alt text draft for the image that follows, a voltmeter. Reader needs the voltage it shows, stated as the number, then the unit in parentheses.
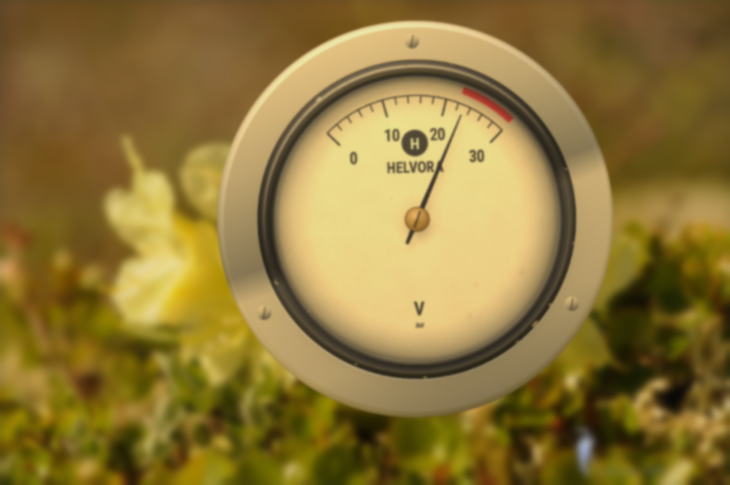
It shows 23 (V)
